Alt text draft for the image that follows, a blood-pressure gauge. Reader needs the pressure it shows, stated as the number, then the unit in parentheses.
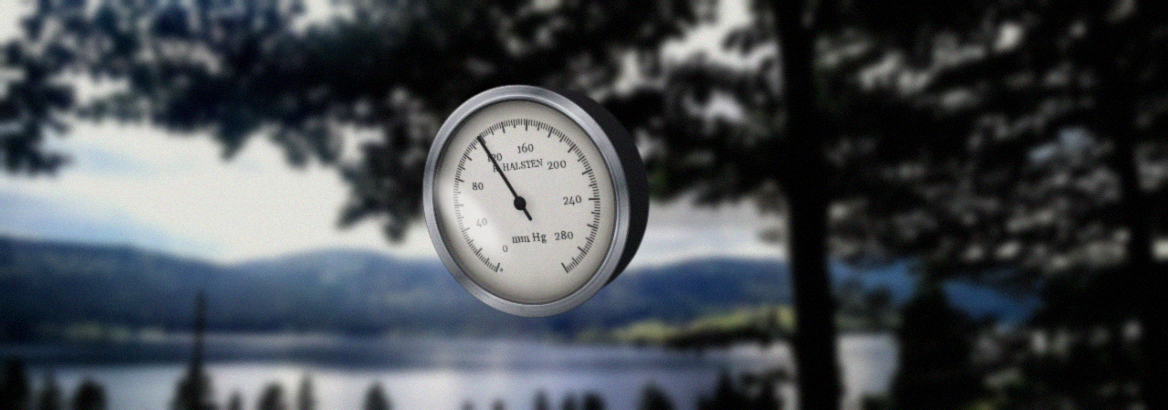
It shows 120 (mmHg)
